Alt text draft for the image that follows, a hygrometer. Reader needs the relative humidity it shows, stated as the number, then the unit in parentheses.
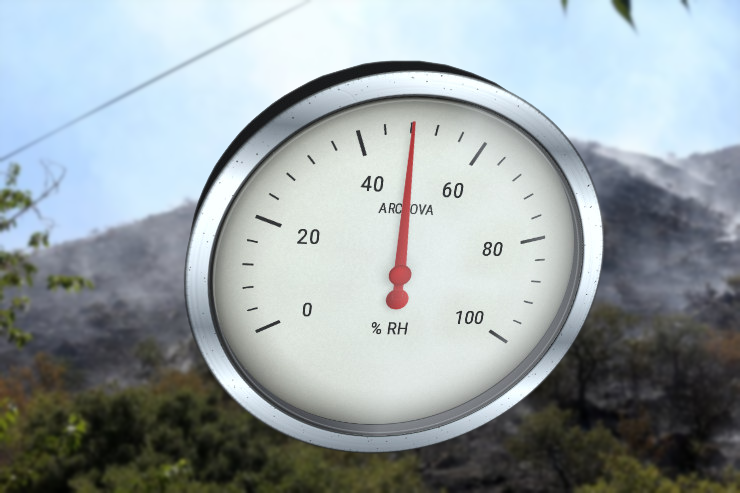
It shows 48 (%)
